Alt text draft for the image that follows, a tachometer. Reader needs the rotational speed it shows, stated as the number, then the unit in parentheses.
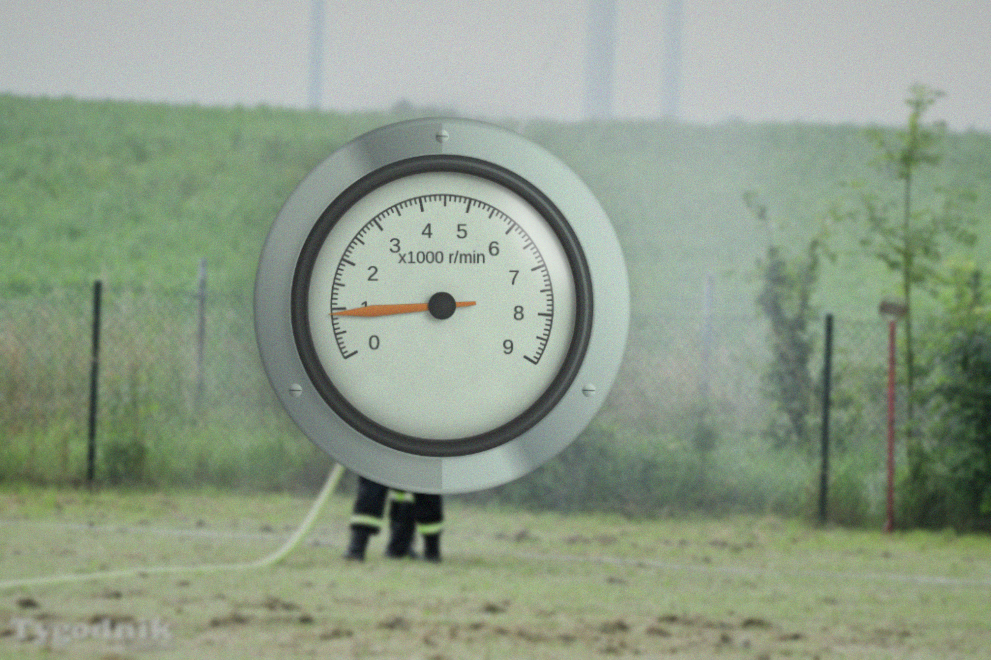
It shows 900 (rpm)
